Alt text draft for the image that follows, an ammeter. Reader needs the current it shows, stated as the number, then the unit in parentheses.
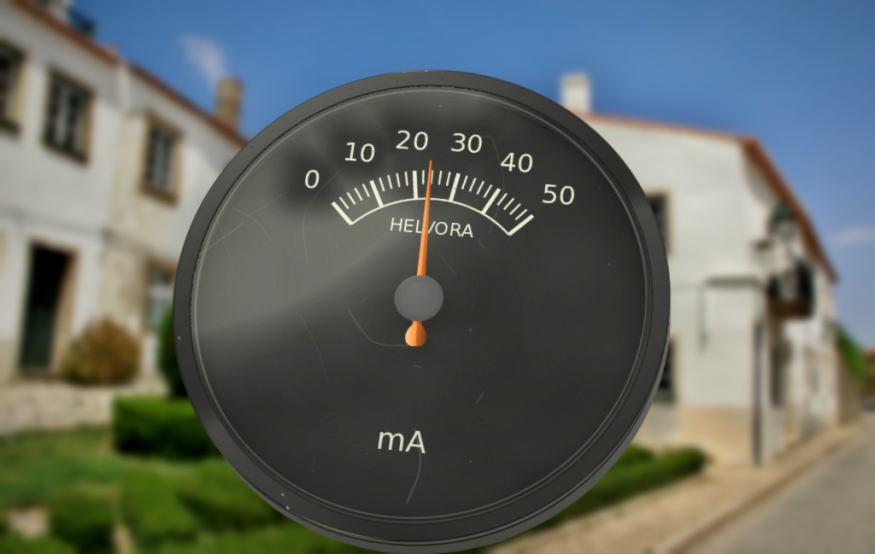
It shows 24 (mA)
